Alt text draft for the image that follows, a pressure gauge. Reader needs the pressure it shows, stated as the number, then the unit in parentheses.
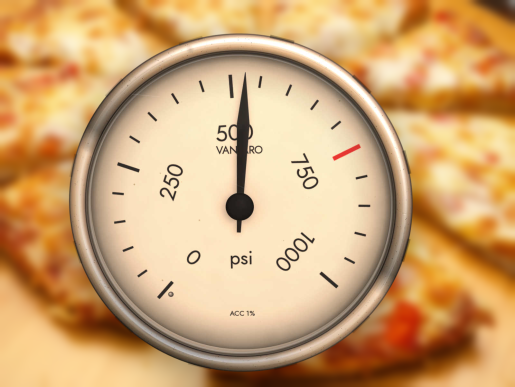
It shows 525 (psi)
